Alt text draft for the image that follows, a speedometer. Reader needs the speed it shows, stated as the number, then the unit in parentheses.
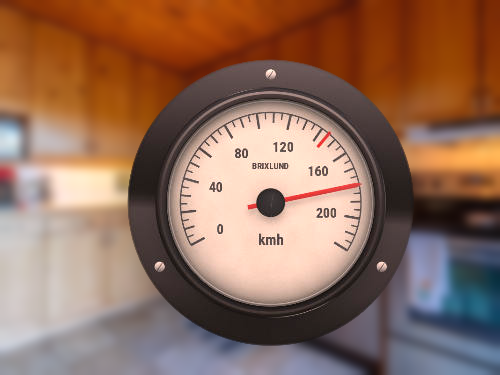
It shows 180 (km/h)
